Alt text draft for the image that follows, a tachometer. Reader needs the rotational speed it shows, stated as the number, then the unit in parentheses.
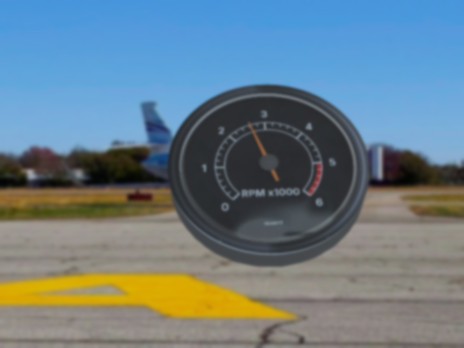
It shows 2600 (rpm)
